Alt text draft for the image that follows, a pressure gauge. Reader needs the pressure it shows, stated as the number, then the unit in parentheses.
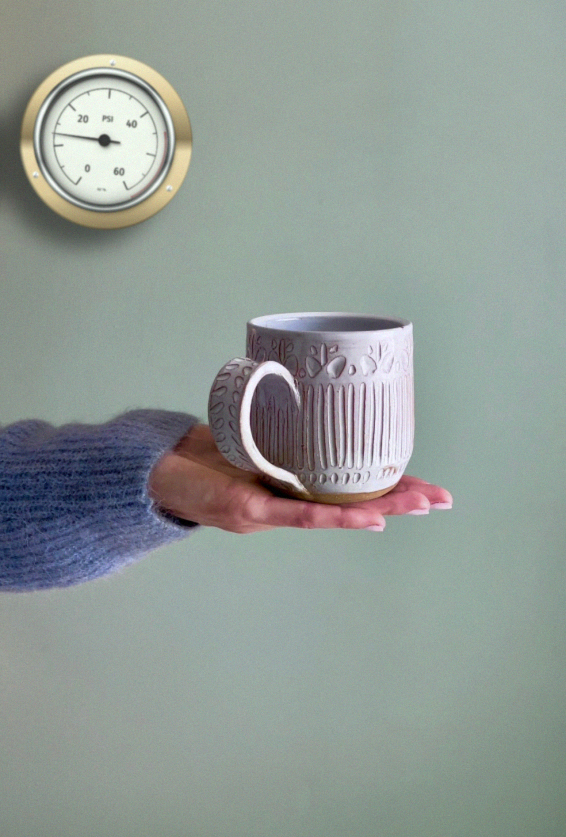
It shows 12.5 (psi)
